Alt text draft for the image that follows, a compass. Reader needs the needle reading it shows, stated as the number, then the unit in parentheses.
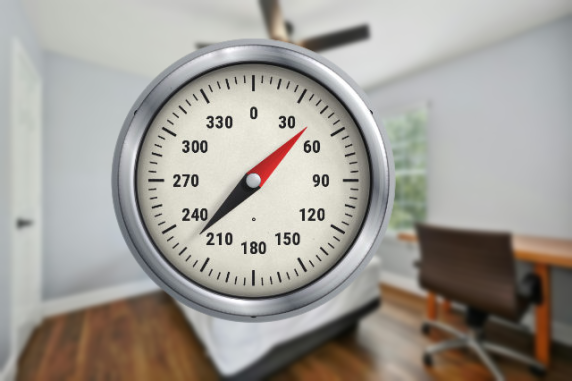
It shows 45 (°)
